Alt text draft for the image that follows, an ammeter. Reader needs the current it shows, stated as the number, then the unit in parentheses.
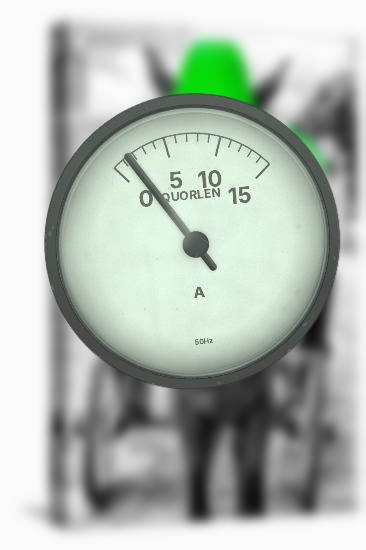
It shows 1.5 (A)
